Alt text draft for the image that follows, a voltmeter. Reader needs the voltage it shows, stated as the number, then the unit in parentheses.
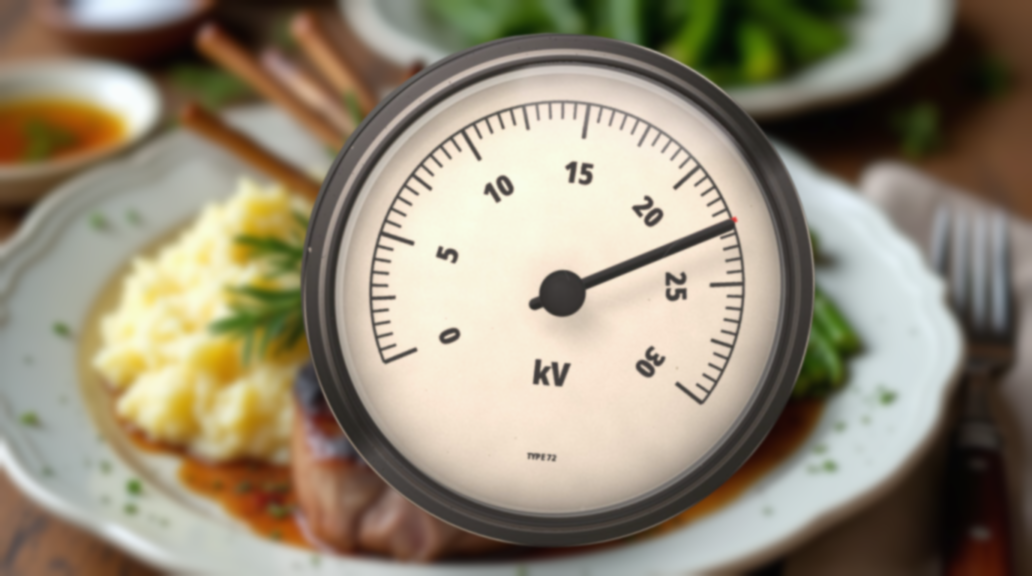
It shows 22.5 (kV)
